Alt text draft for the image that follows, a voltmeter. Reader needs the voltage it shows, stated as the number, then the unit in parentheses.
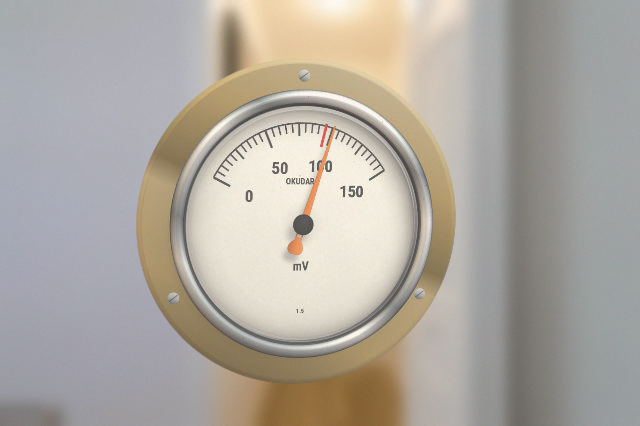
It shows 100 (mV)
